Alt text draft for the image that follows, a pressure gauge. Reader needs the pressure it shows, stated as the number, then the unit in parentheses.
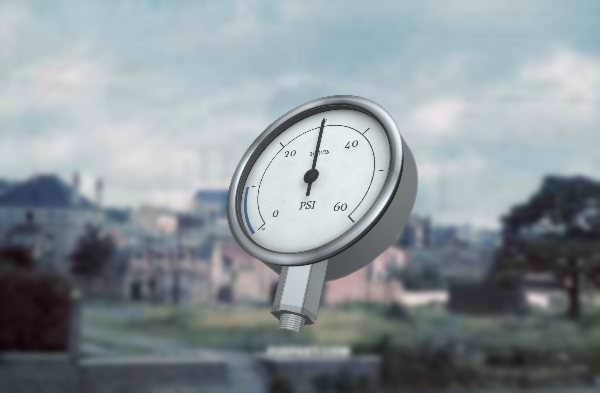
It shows 30 (psi)
